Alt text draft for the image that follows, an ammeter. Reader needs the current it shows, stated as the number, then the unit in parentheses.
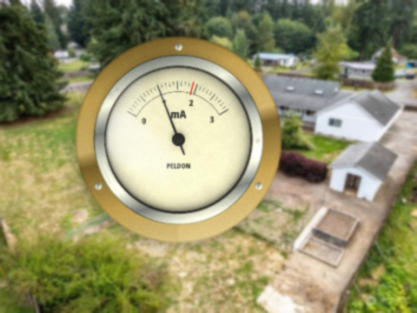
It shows 1 (mA)
